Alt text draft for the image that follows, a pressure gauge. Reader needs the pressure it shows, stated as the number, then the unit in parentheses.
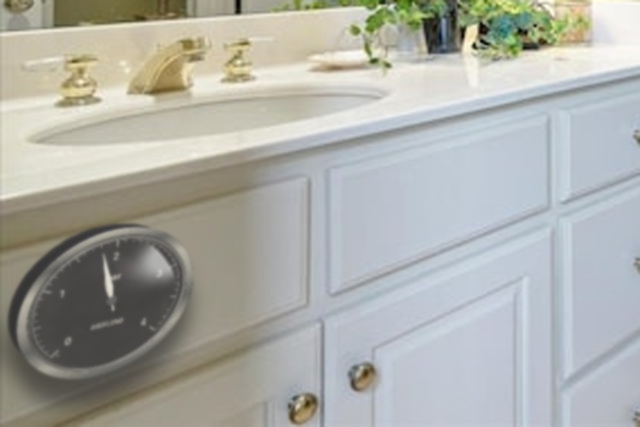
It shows 1.8 (bar)
